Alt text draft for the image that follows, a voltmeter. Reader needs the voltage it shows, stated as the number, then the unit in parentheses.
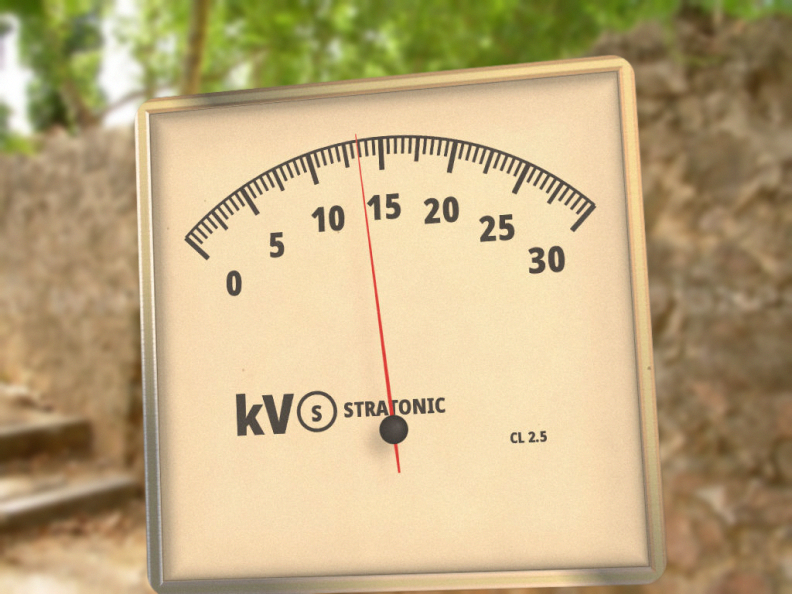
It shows 13.5 (kV)
